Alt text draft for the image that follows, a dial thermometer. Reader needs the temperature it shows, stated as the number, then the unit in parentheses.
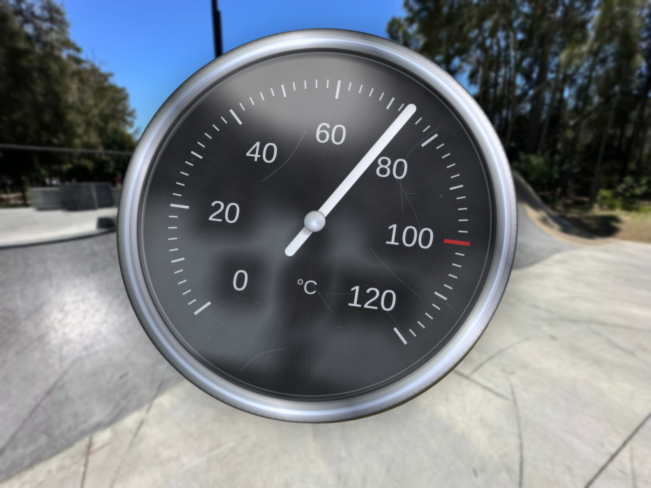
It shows 74 (°C)
